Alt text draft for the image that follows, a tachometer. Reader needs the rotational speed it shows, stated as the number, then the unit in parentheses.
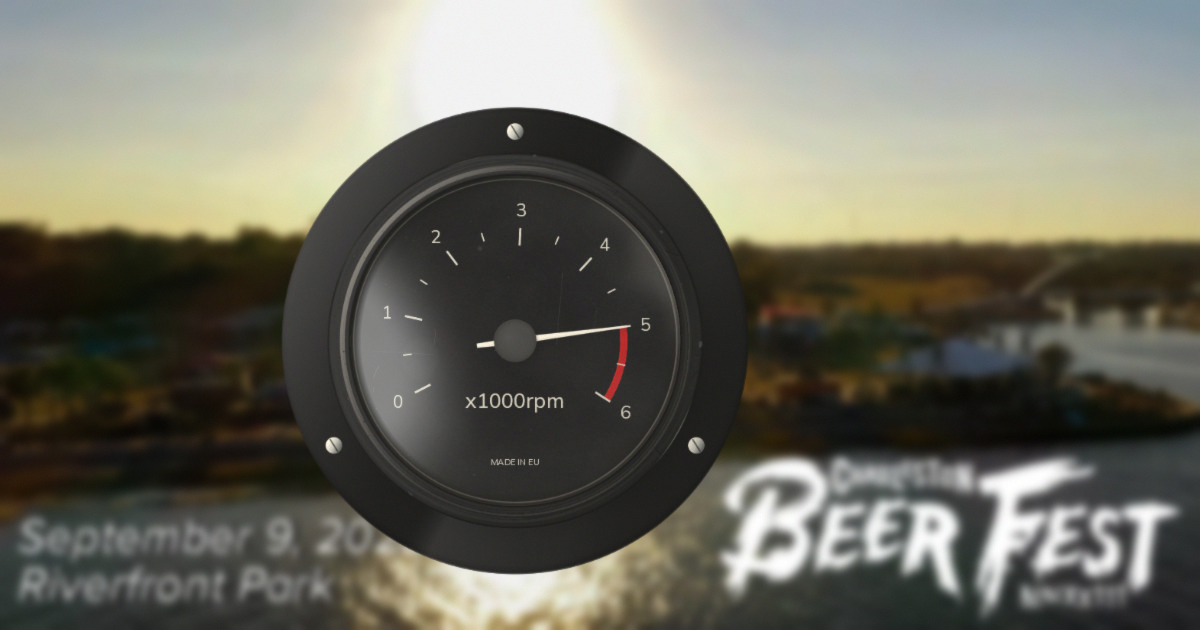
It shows 5000 (rpm)
